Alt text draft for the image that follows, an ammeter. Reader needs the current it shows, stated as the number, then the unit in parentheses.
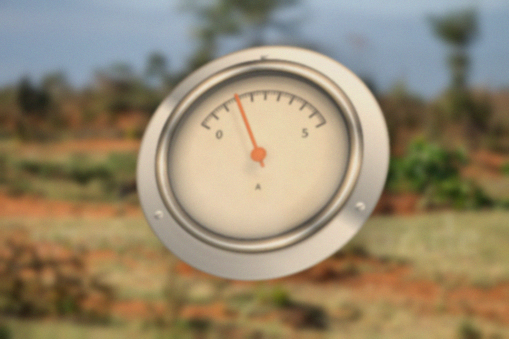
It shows 1.5 (A)
